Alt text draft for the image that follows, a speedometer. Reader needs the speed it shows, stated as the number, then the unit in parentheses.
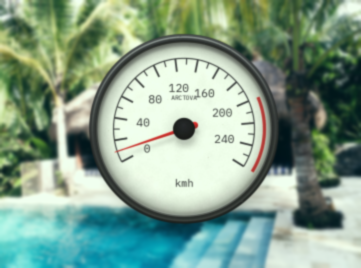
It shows 10 (km/h)
